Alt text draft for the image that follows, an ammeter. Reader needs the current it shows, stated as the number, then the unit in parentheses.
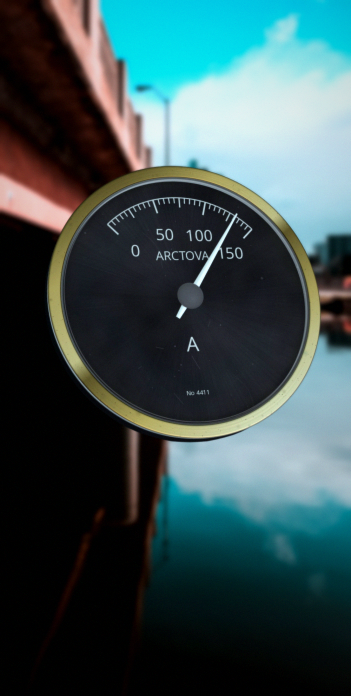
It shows 130 (A)
